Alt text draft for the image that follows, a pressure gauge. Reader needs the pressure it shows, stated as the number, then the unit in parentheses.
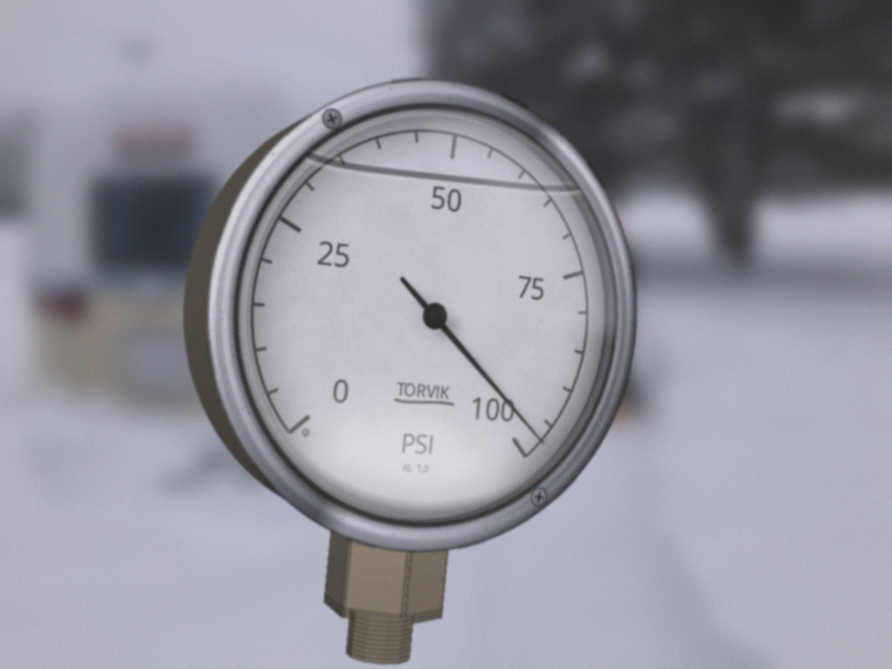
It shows 97.5 (psi)
